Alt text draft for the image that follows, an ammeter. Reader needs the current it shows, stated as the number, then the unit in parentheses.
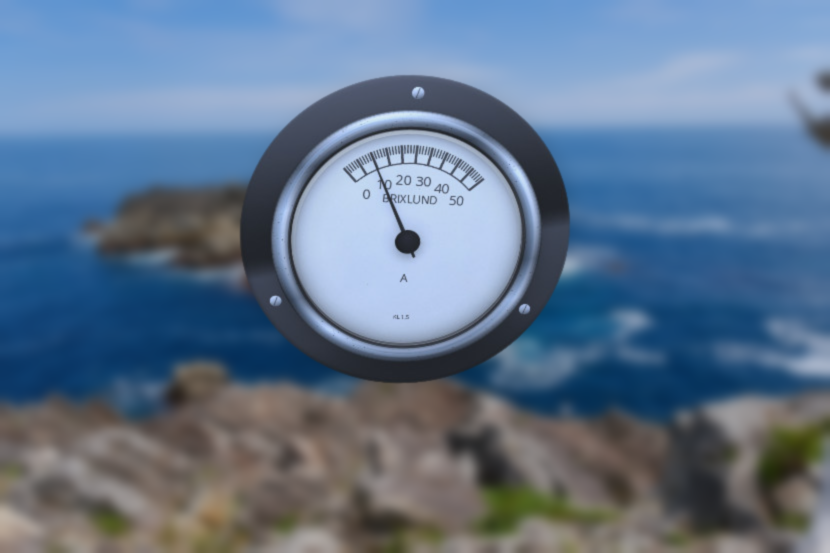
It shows 10 (A)
